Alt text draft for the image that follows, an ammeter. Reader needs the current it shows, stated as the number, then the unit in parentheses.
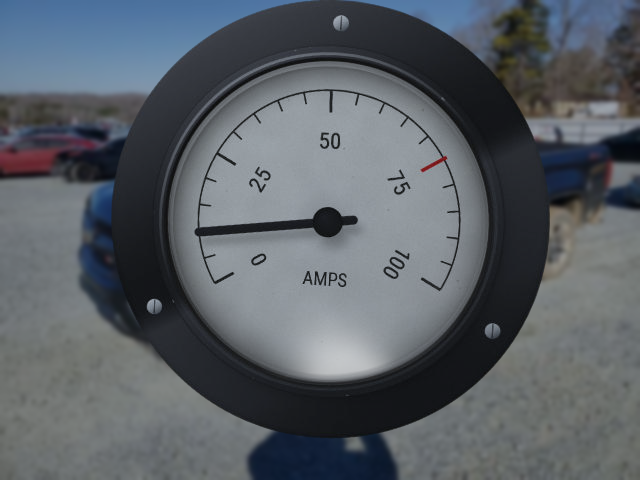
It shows 10 (A)
